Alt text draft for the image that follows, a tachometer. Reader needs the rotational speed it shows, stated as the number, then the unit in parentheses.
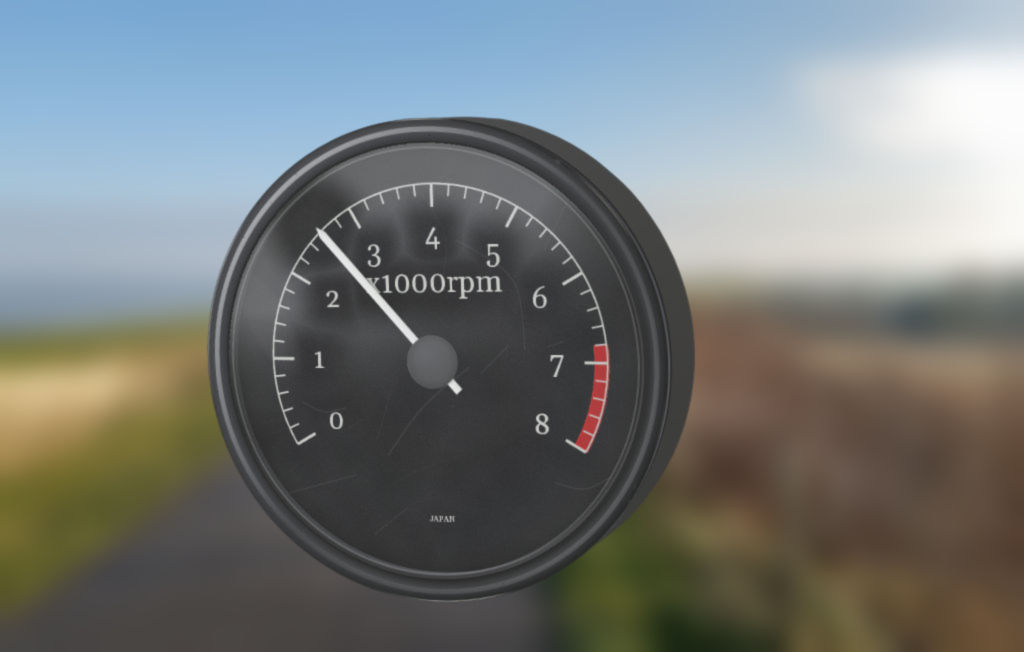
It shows 2600 (rpm)
